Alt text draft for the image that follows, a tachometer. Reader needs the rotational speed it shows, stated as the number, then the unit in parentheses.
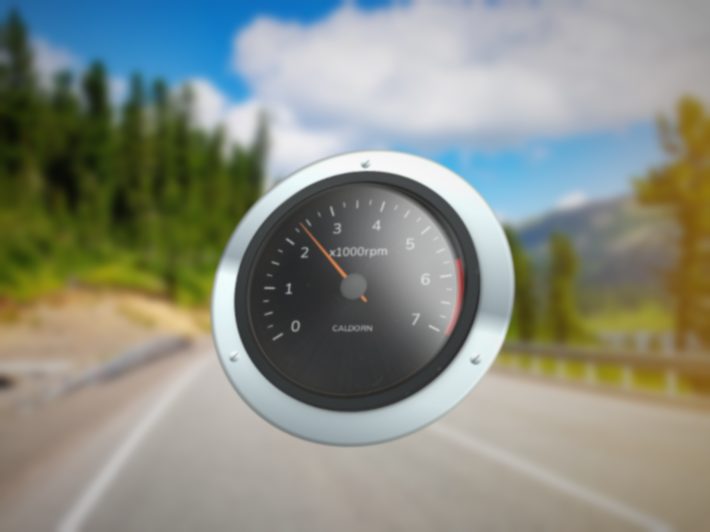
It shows 2375 (rpm)
